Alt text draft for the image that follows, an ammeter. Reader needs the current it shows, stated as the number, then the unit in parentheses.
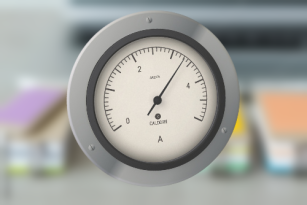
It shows 3.3 (A)
